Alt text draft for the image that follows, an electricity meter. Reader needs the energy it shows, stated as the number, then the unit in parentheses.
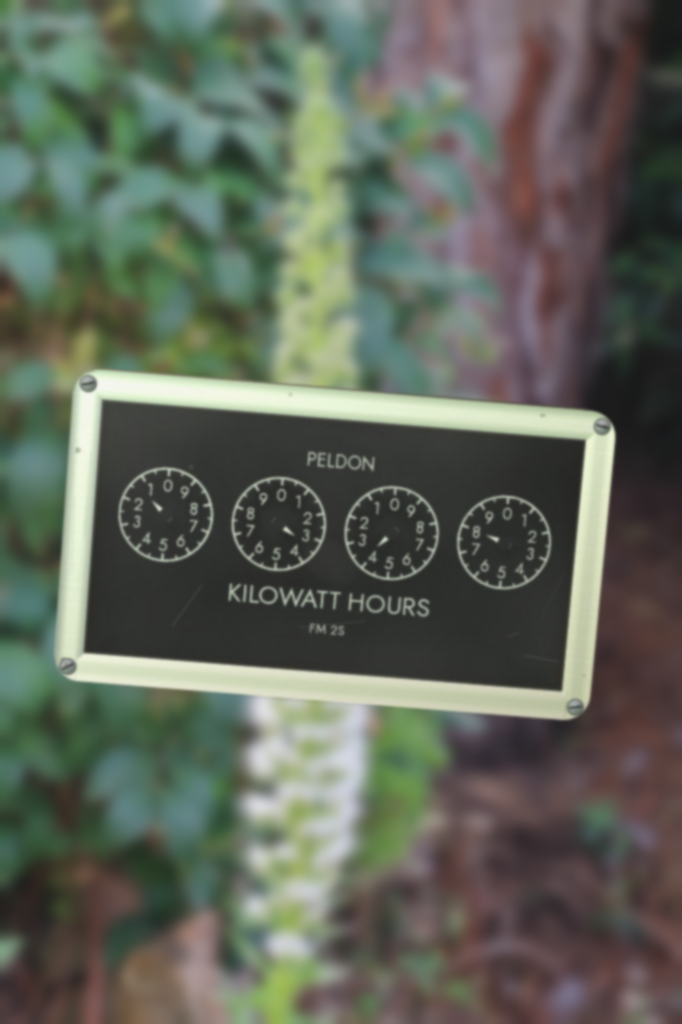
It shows 1338 (kWh)
